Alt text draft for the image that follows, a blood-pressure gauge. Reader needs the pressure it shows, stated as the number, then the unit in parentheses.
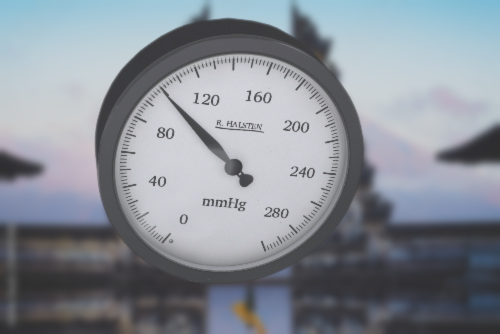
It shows 100 (mmHg)
